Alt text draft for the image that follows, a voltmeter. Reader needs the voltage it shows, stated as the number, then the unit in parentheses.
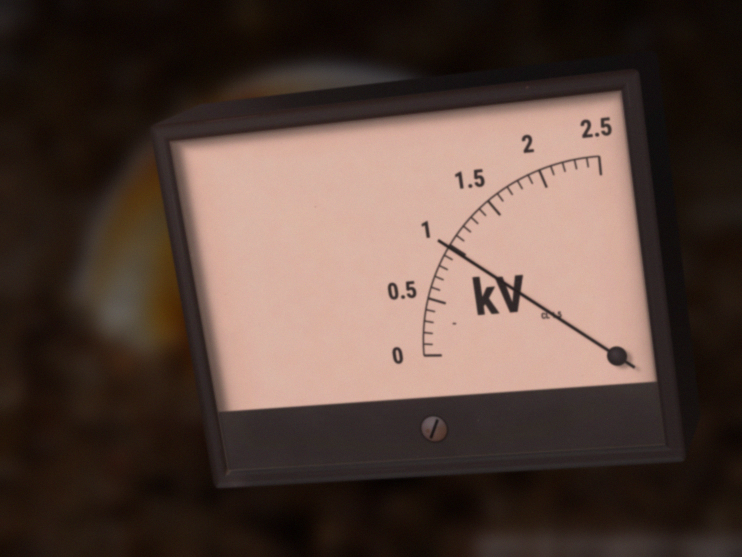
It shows 1 (kV)
